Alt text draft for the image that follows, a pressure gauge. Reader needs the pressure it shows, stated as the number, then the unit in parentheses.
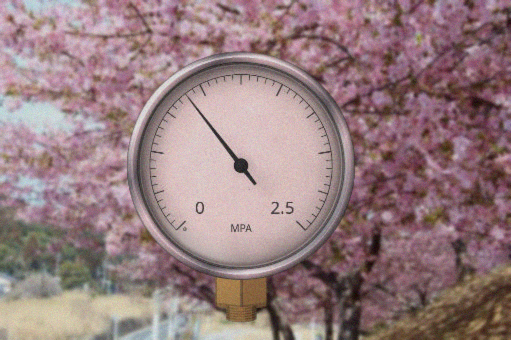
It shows 0.9 (MPa)
